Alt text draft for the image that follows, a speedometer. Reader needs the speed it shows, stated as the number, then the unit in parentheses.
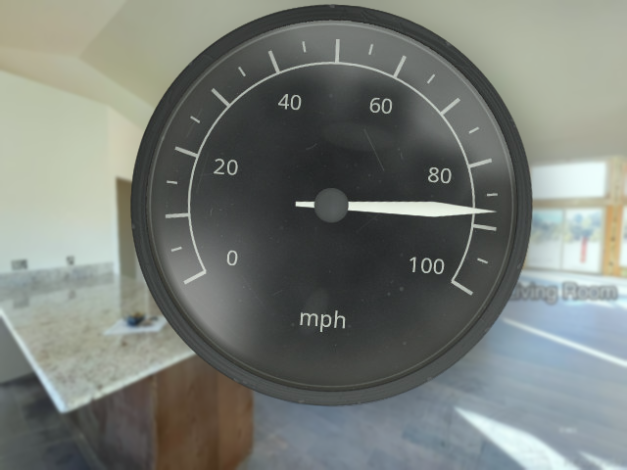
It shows 87.5 (mph)
